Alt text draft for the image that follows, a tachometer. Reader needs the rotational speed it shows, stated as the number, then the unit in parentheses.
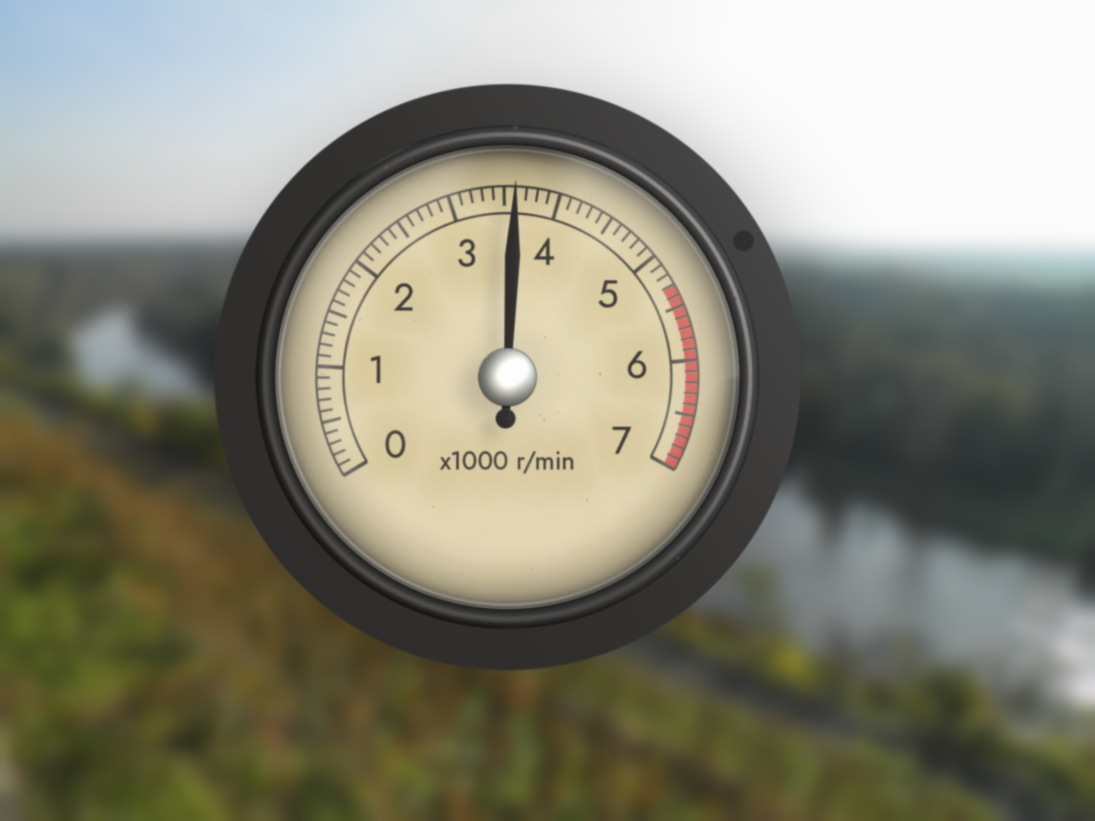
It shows 3600 (rpm)
